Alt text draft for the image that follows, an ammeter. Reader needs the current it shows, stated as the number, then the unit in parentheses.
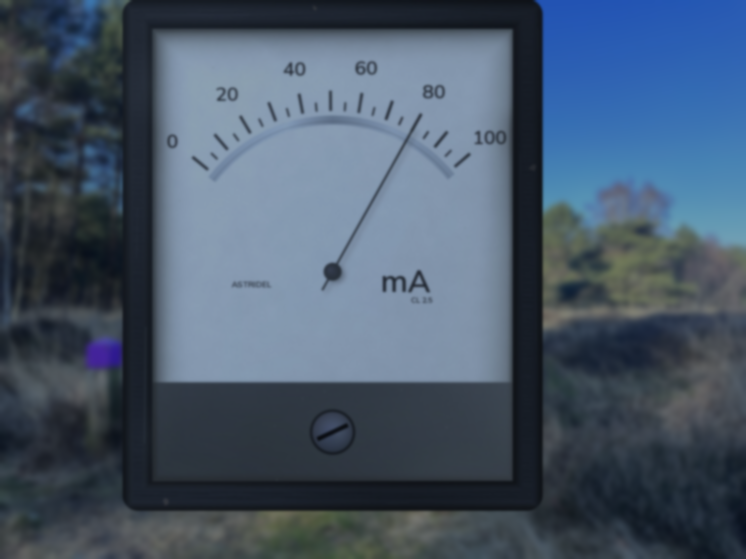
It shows 80 (mA)
